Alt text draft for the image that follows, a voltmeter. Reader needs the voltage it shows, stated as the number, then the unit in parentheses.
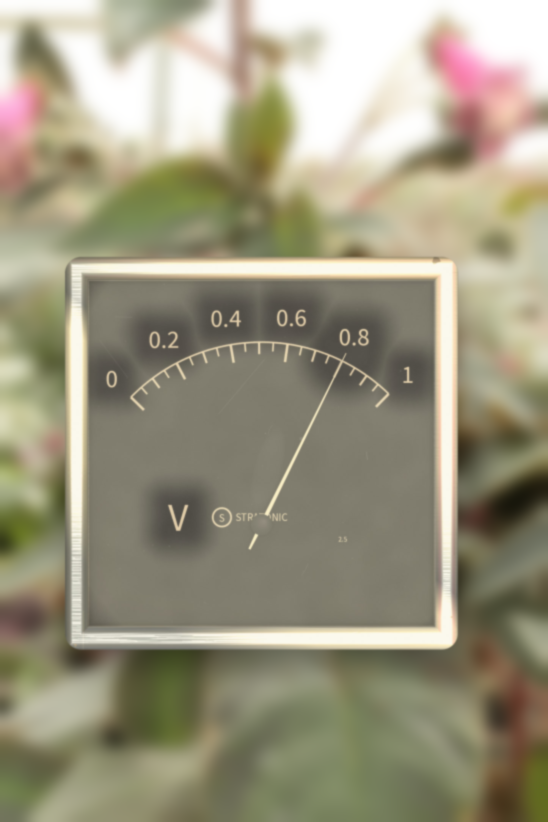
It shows 0.8 (V)
